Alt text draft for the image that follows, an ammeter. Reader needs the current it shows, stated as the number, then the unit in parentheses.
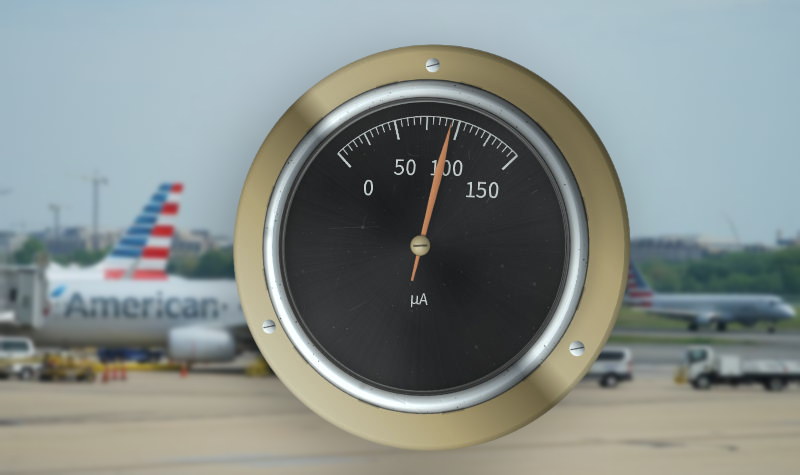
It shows 95 (µA)
